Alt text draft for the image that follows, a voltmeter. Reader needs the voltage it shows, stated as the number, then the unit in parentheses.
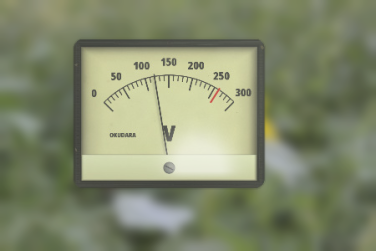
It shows 120 (V)
